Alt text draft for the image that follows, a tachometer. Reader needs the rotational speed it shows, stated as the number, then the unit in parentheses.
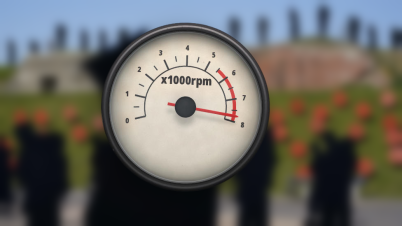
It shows 7750 (rpm)
